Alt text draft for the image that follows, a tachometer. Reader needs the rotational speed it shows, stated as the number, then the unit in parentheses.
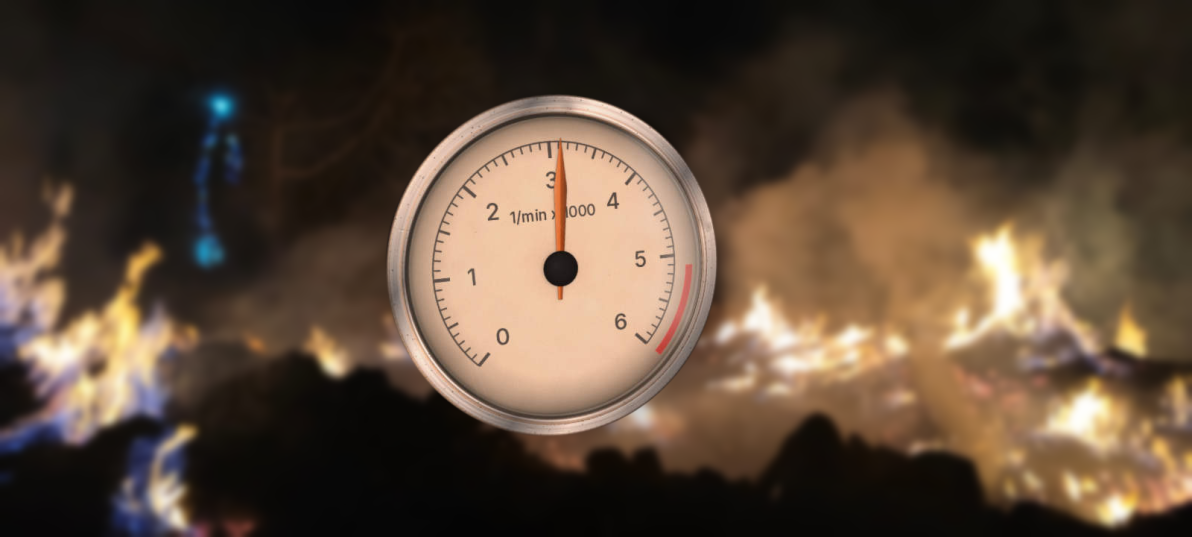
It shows 3100 (rpm)
